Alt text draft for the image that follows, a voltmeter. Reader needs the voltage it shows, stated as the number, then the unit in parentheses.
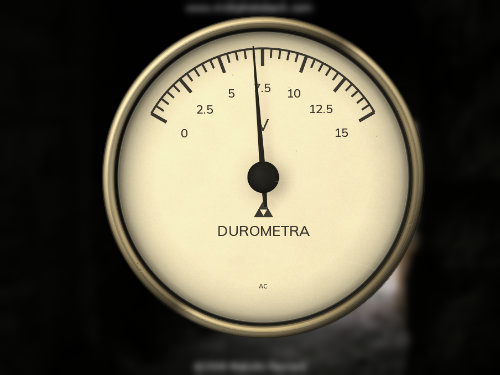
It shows 7 (V)
